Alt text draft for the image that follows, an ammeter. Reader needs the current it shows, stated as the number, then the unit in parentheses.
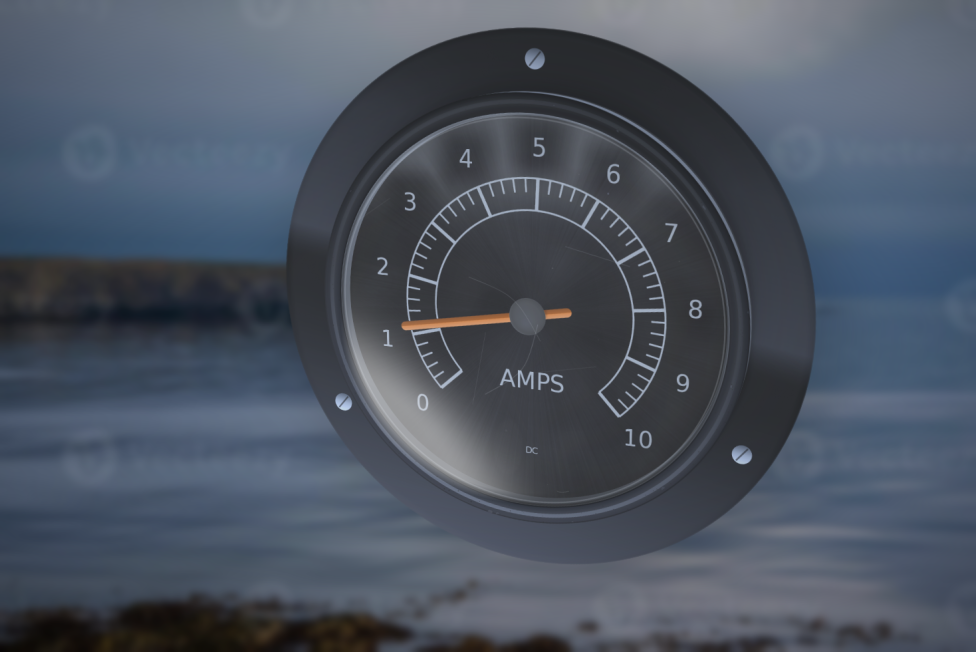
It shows 1.2 (A)
